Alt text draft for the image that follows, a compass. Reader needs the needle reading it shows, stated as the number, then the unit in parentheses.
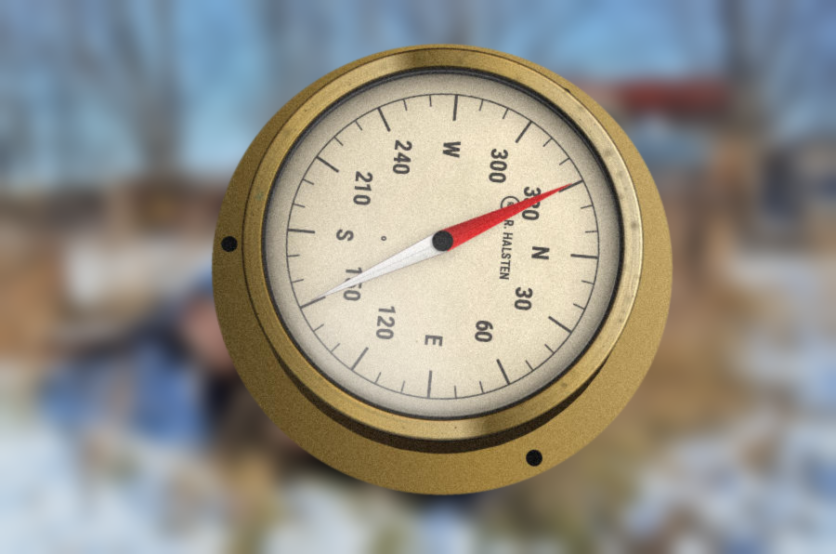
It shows 330 (°)
